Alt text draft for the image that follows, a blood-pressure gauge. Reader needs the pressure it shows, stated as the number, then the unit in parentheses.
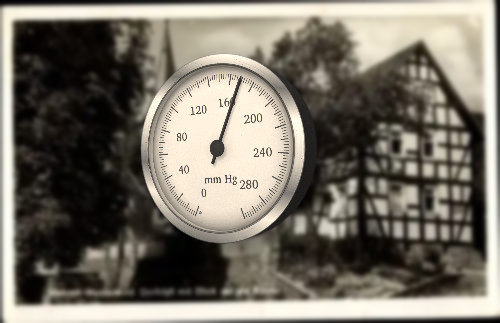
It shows 170 (mmHg)
